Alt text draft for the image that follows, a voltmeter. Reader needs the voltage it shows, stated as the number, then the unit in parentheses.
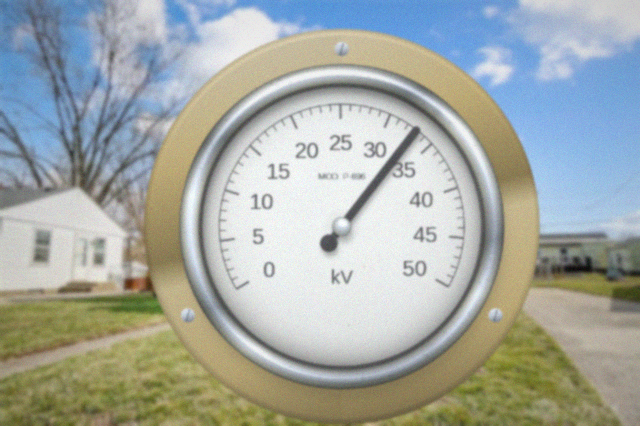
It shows 33 (kV)
